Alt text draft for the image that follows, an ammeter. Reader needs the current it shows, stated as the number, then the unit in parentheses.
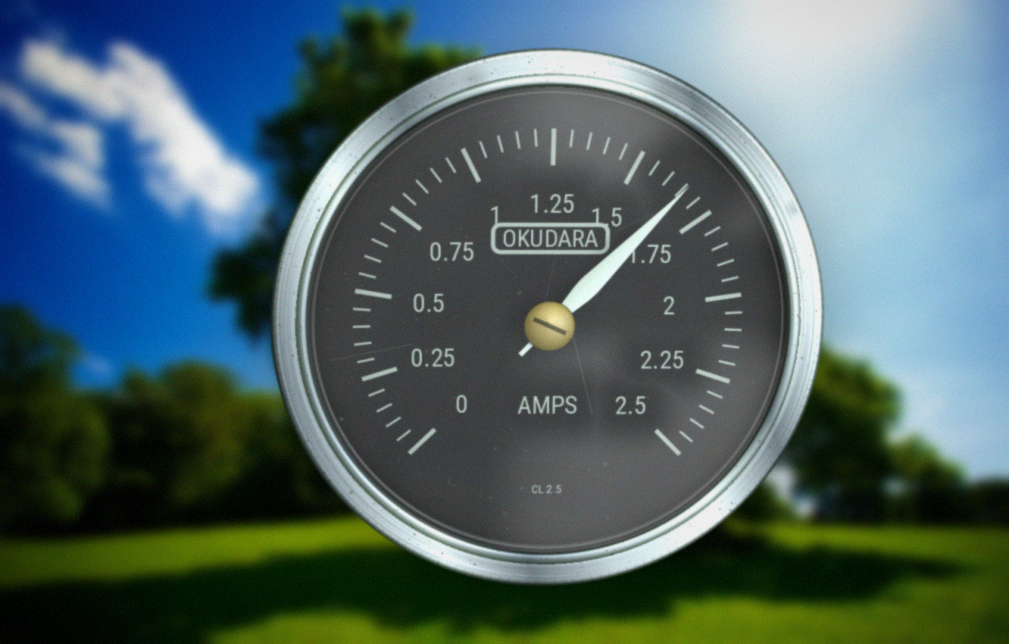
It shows 1.65 (A)
